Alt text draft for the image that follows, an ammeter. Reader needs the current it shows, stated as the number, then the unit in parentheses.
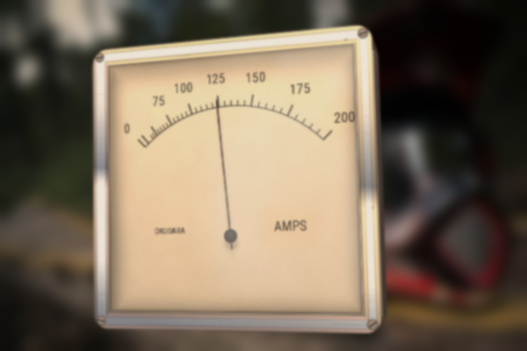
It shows 125 (A)
